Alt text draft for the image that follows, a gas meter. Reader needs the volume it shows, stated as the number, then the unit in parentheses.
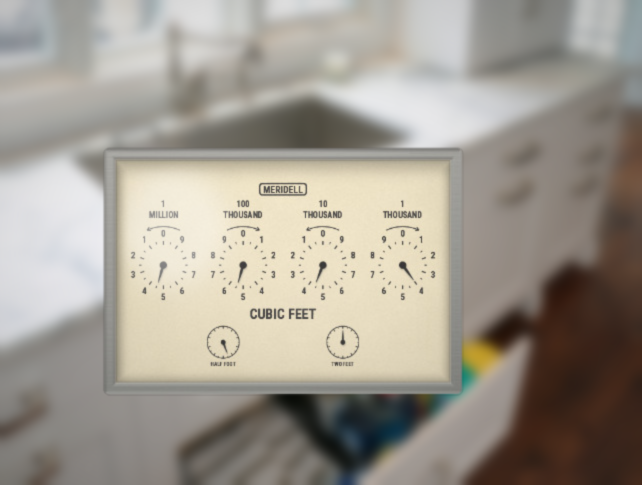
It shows 454400 (ft³)
